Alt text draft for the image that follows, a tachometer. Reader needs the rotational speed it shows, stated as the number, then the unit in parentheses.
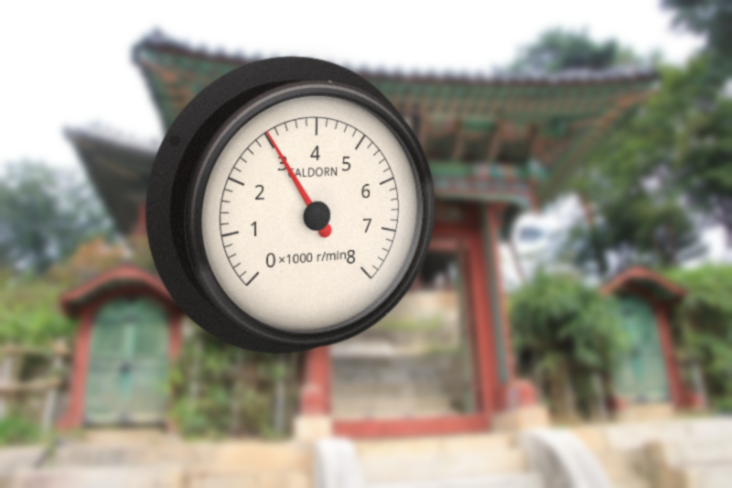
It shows 3000 (rpm)
